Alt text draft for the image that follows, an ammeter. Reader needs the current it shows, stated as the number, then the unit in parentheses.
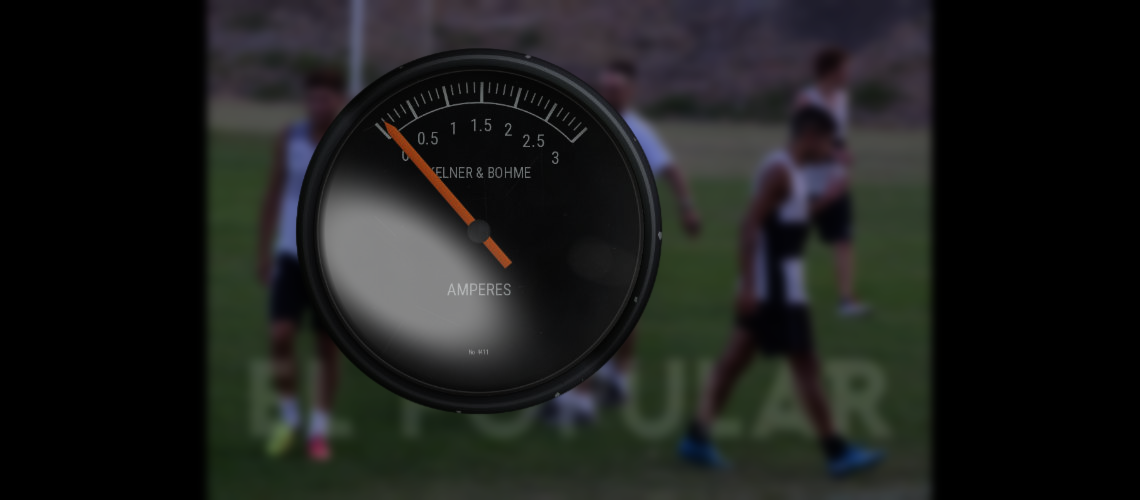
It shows 0.1 (A)
